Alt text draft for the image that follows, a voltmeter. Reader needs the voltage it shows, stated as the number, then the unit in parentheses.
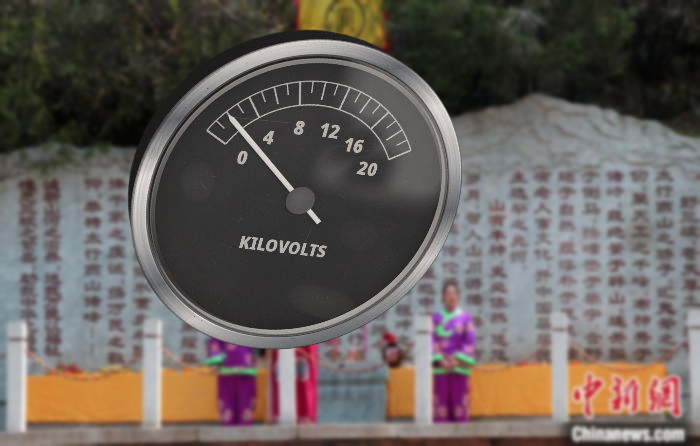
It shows 2 (kV)
